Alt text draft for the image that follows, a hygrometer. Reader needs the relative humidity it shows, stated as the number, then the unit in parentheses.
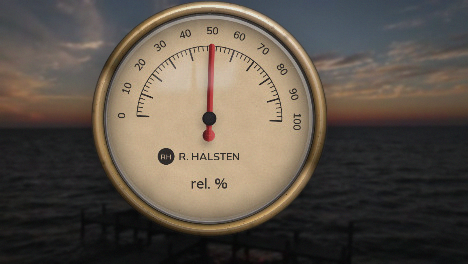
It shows 50 (%)
